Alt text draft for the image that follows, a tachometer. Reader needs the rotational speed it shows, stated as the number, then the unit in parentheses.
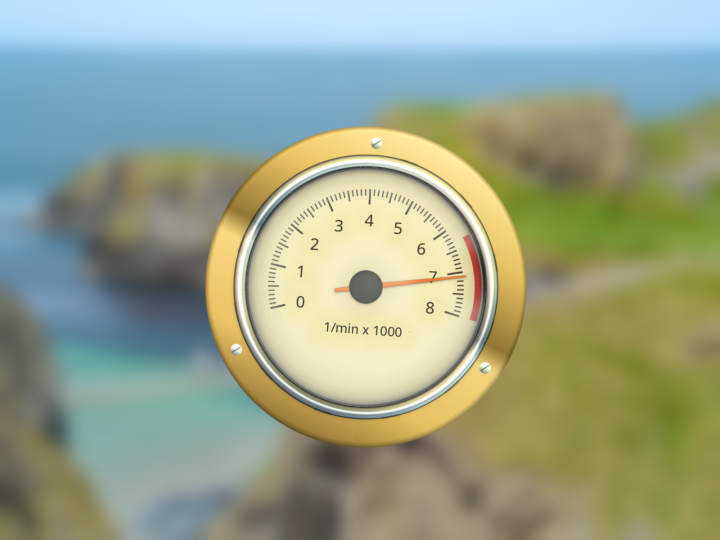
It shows 7100 (rpm)
